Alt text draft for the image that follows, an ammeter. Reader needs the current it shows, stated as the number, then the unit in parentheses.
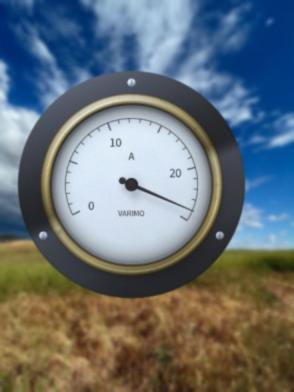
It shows 24 (A)
